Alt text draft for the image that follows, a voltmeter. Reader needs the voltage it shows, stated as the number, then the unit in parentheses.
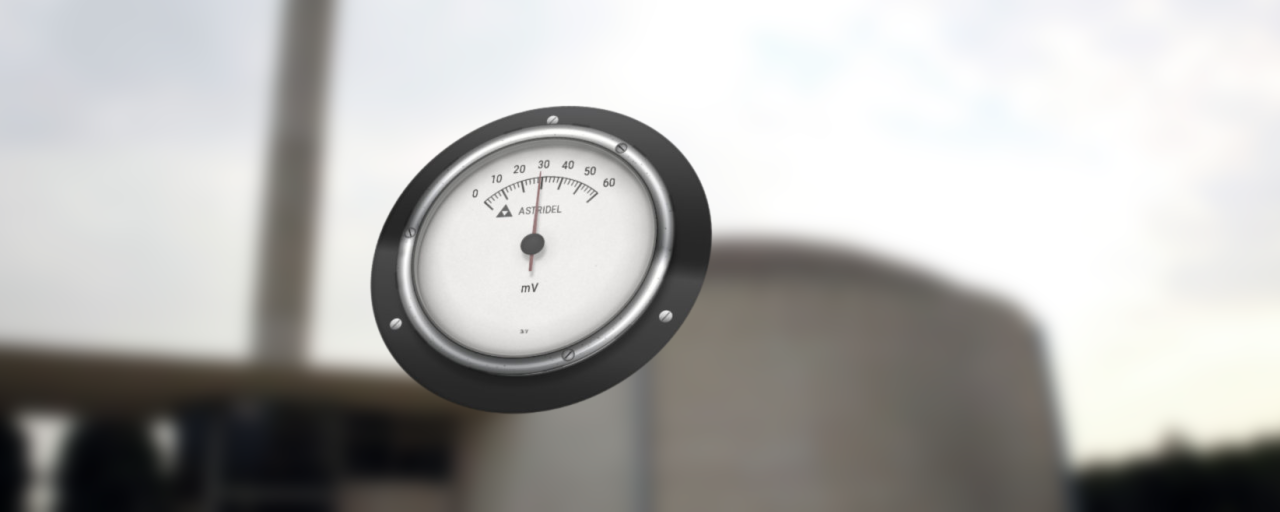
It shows 30 (mV)
